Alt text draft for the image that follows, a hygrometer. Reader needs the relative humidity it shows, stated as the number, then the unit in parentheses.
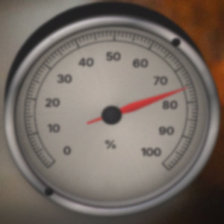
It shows 75 (%)
